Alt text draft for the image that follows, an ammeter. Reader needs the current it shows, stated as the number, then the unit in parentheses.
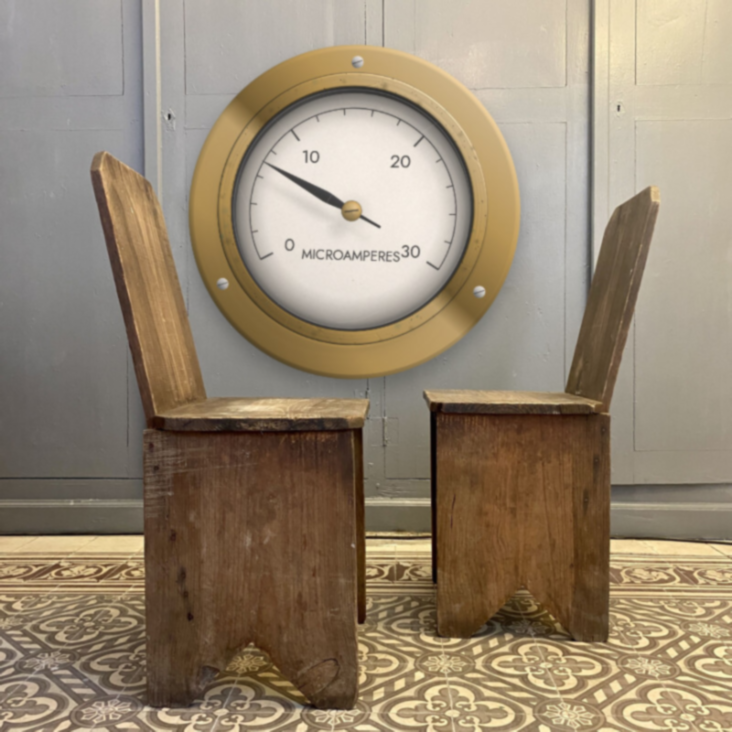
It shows 7 (µA)
